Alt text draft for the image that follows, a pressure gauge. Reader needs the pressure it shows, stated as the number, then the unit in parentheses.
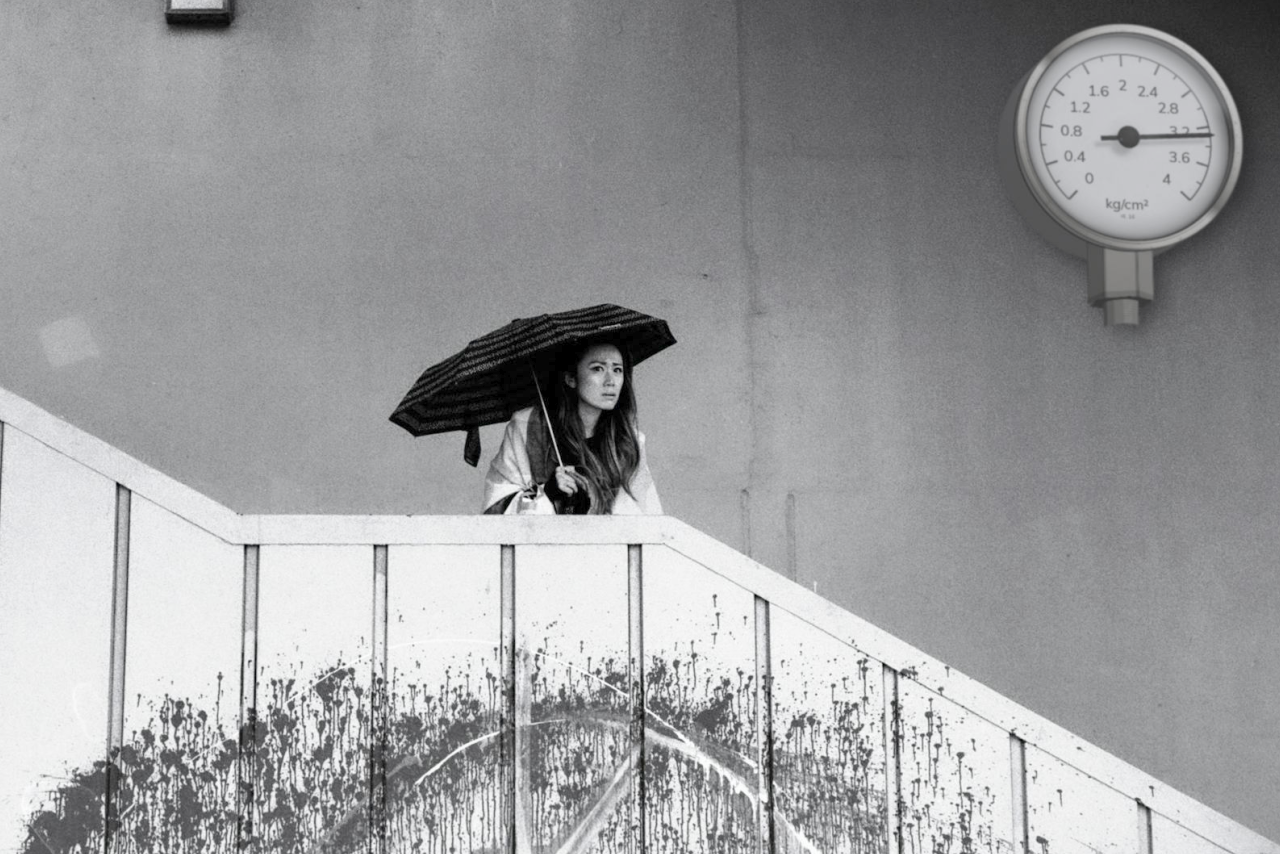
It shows 3.3 (kg/cm²)
